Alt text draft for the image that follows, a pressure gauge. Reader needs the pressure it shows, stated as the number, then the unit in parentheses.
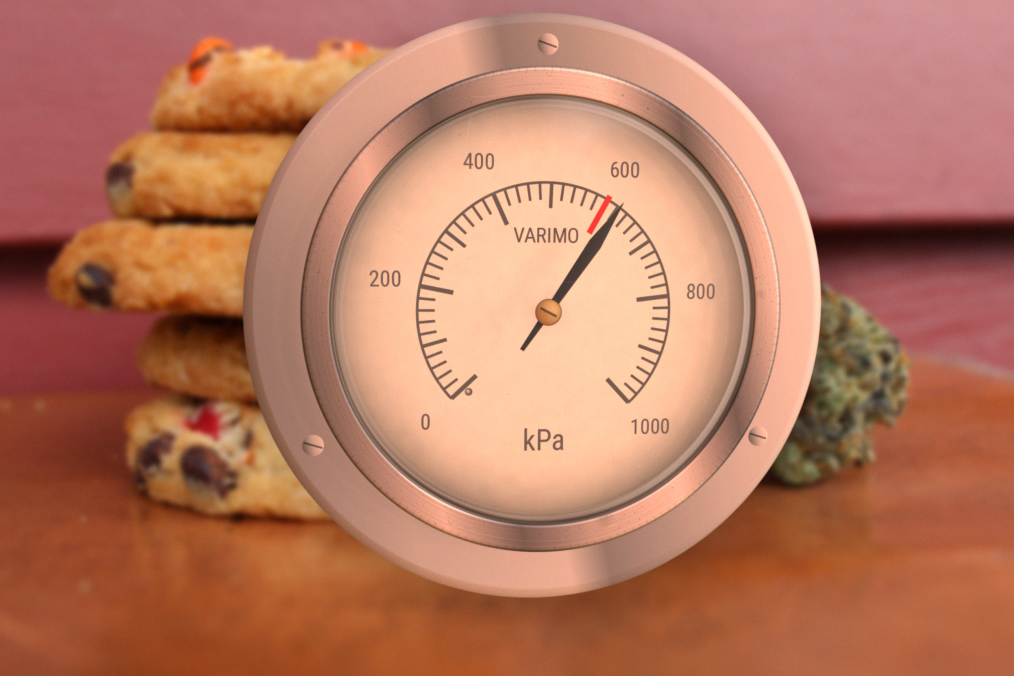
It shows 620 (kPa)
